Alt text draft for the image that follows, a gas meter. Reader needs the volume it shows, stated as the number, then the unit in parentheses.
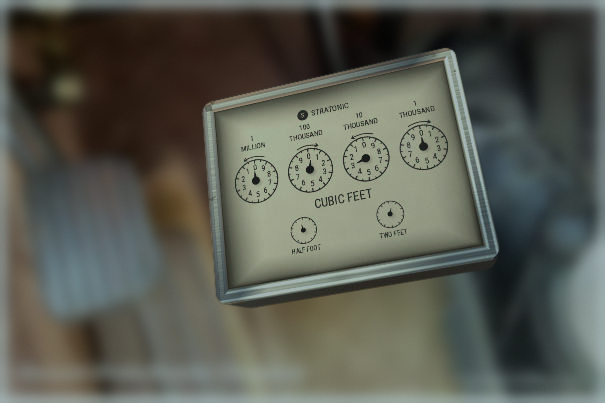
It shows 3000 (ft³)
